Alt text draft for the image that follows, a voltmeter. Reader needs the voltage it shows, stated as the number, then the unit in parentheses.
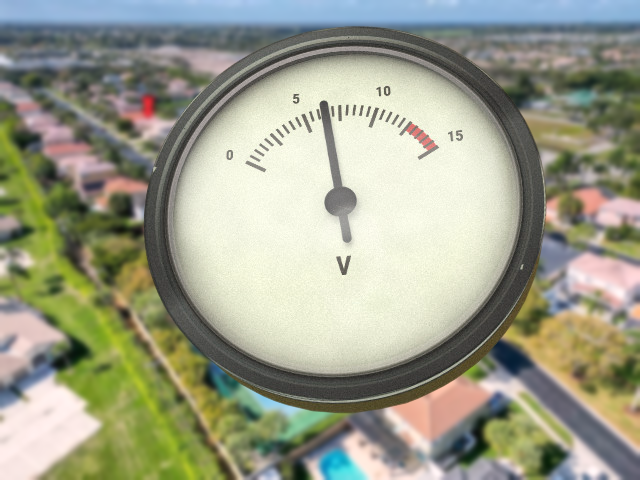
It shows 6.5 (V)
